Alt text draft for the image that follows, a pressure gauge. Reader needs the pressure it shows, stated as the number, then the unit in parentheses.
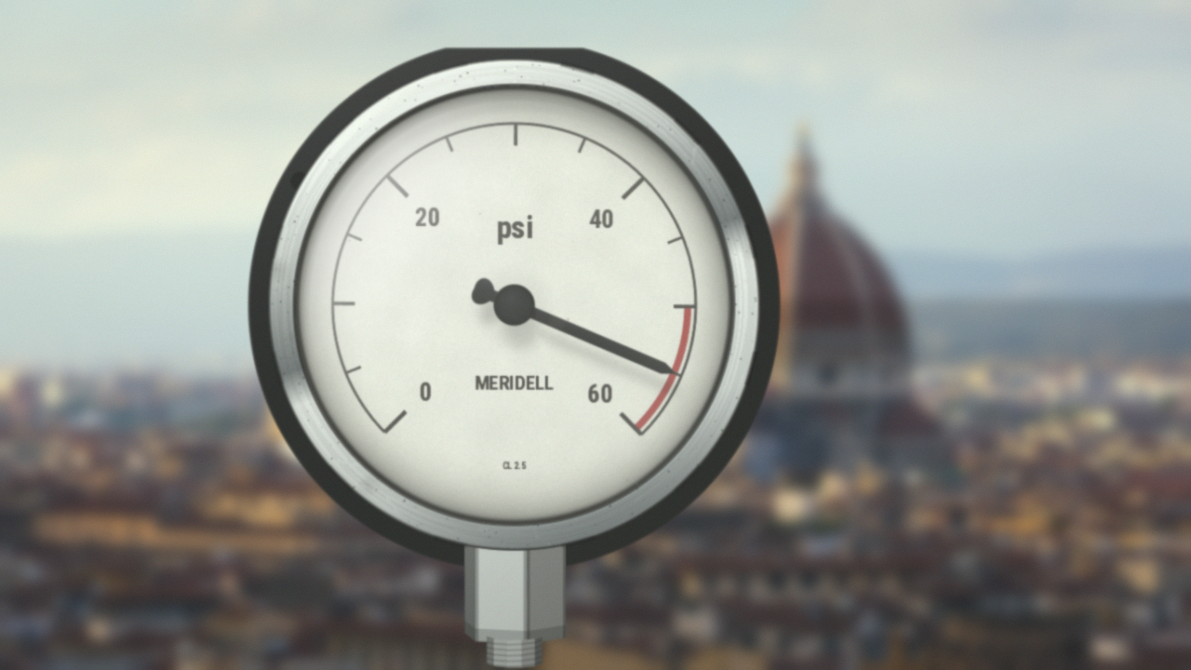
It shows 55 (psi)
